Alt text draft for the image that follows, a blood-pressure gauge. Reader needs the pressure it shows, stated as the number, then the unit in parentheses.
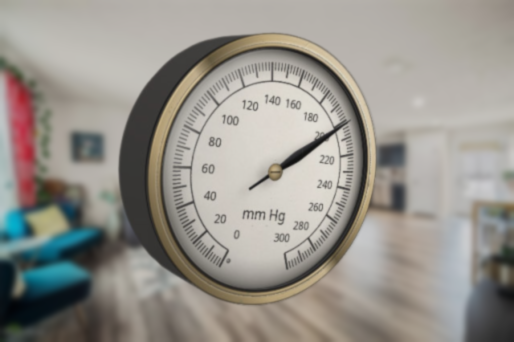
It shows 200 (mmHg)
